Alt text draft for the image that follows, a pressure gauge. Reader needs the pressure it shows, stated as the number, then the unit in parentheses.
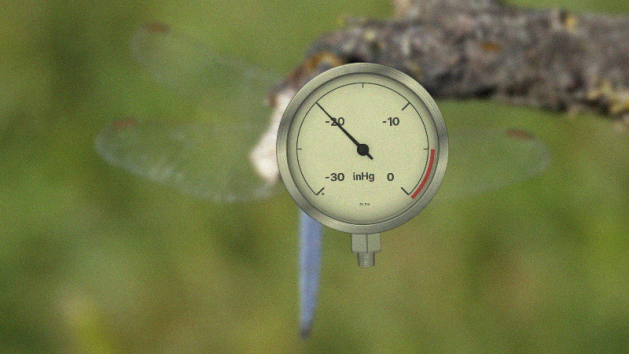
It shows -20 (inHg)
